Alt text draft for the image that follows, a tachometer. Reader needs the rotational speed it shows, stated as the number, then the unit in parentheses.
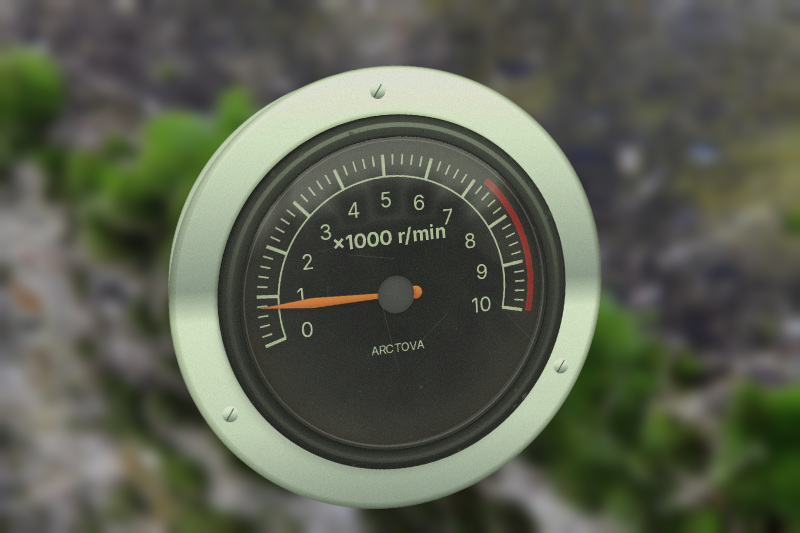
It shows 800 (rpm)
